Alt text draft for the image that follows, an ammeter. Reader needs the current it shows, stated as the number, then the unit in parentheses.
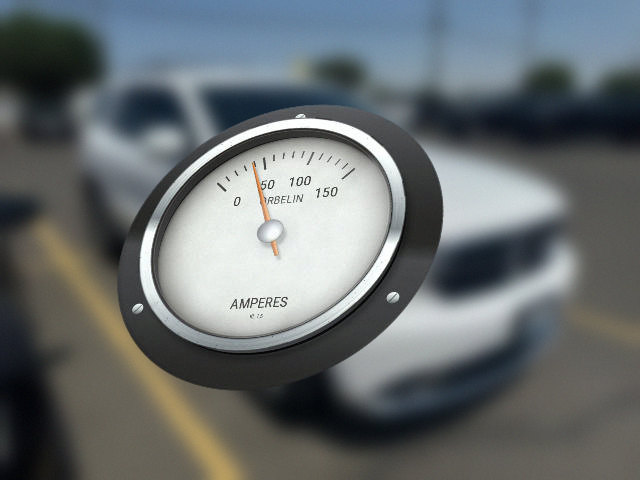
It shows 40 (A)
